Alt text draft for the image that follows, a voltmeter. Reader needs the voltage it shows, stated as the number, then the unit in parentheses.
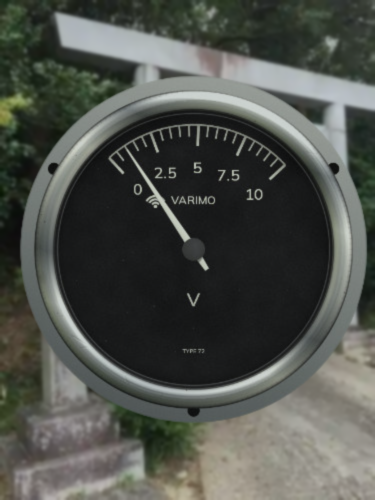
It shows 1 (V)
